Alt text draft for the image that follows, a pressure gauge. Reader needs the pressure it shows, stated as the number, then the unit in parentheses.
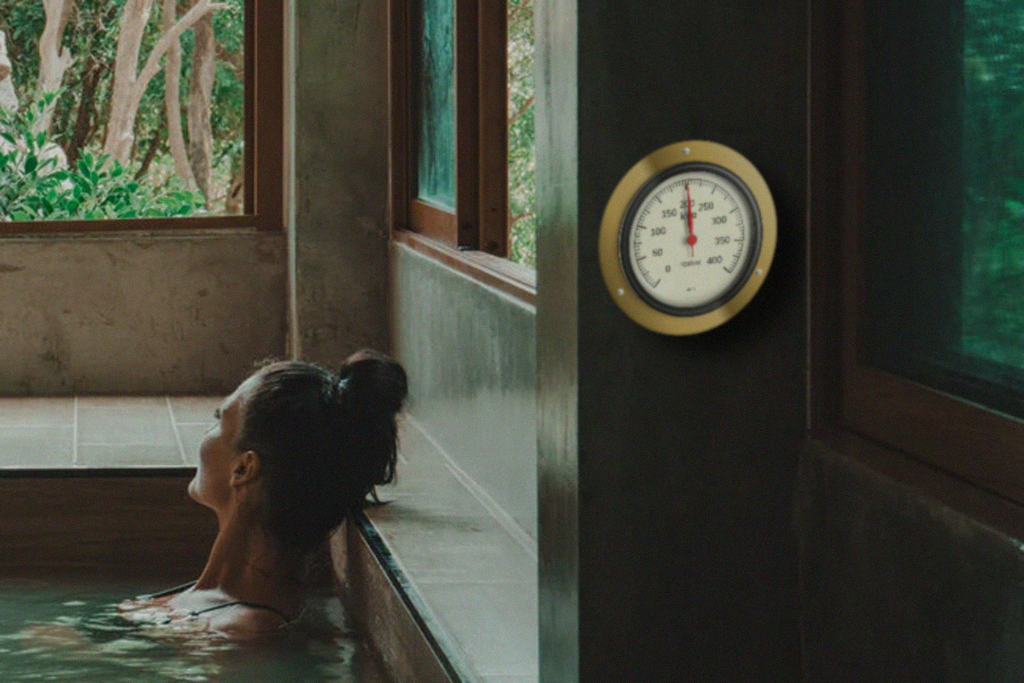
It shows 200 (kPa)
